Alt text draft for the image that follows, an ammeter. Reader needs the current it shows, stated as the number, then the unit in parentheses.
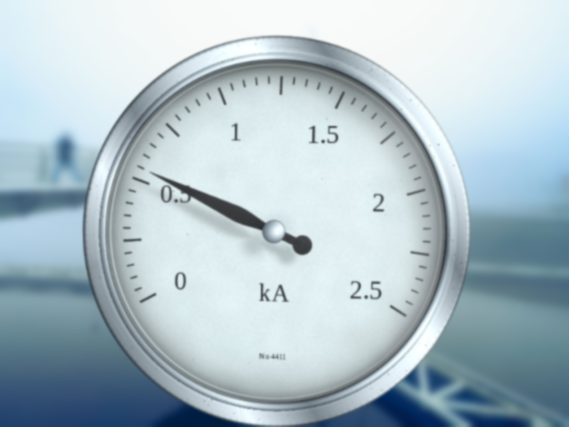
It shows 0.55 (kA)
